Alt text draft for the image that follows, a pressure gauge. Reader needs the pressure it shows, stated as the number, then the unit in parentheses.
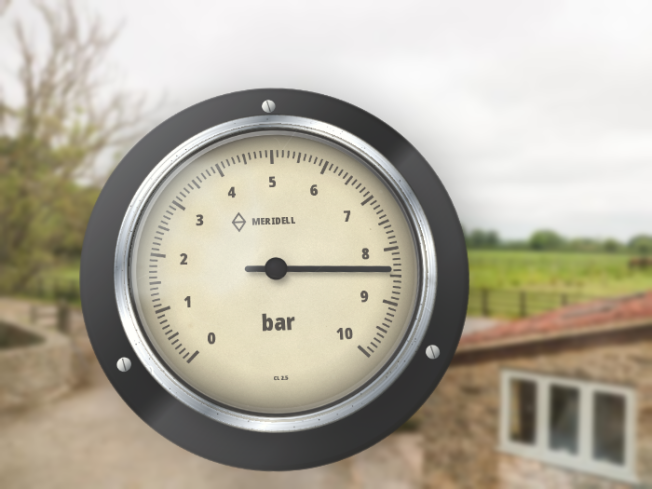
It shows 8.4 (bar)
